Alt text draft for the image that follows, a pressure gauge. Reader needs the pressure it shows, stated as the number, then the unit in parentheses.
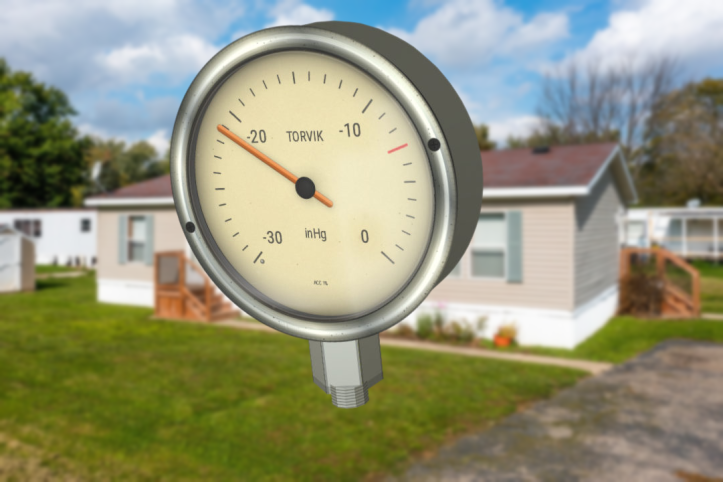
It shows -21 (inHg)
